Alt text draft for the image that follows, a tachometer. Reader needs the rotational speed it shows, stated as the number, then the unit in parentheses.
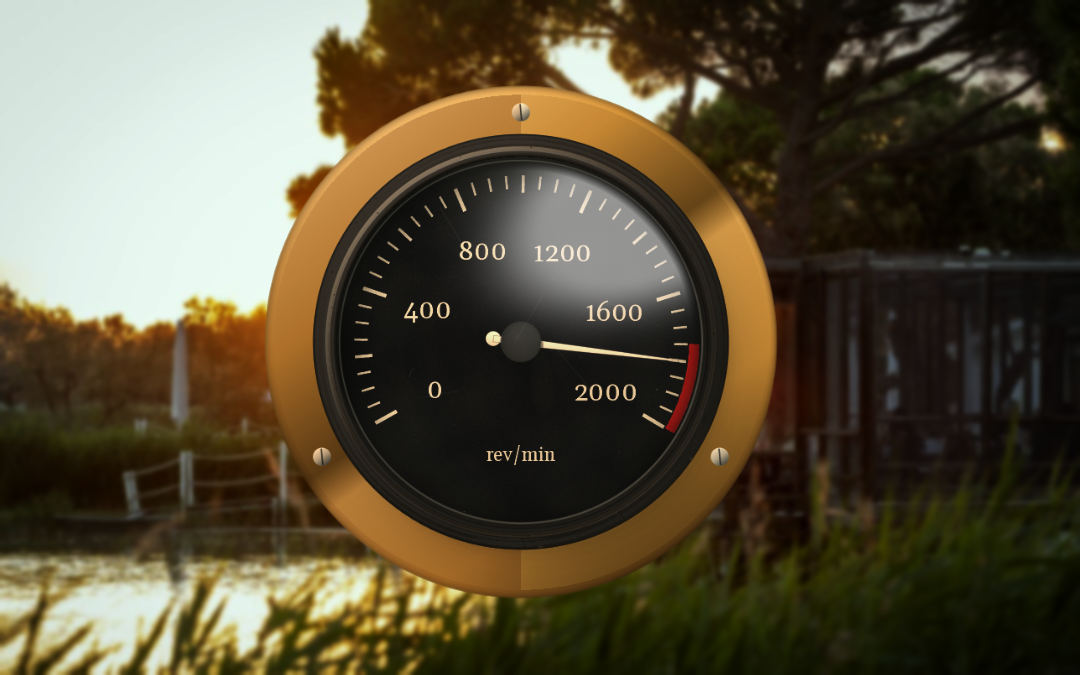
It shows 1800 (rpm)
